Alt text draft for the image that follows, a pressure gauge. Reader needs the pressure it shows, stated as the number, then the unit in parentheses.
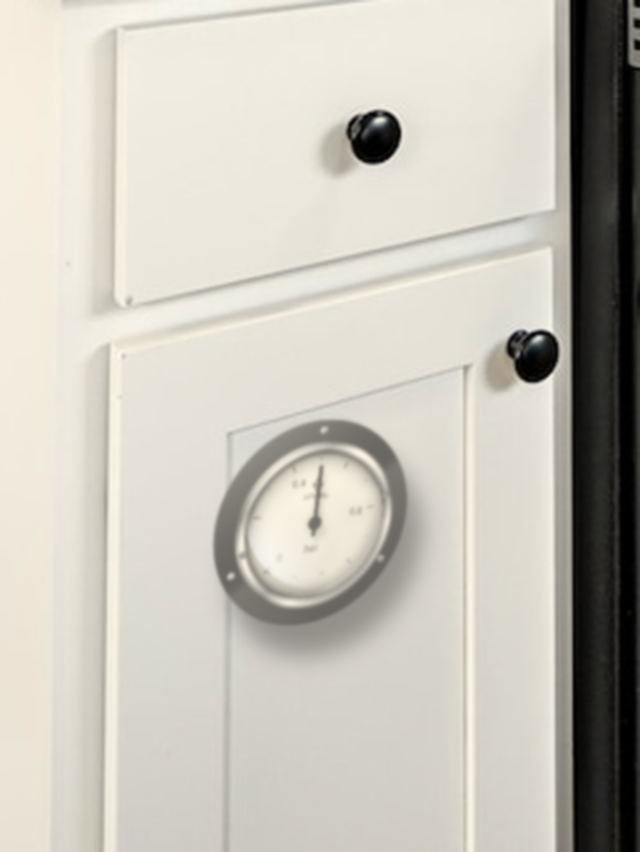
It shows 0.5 (bar)
